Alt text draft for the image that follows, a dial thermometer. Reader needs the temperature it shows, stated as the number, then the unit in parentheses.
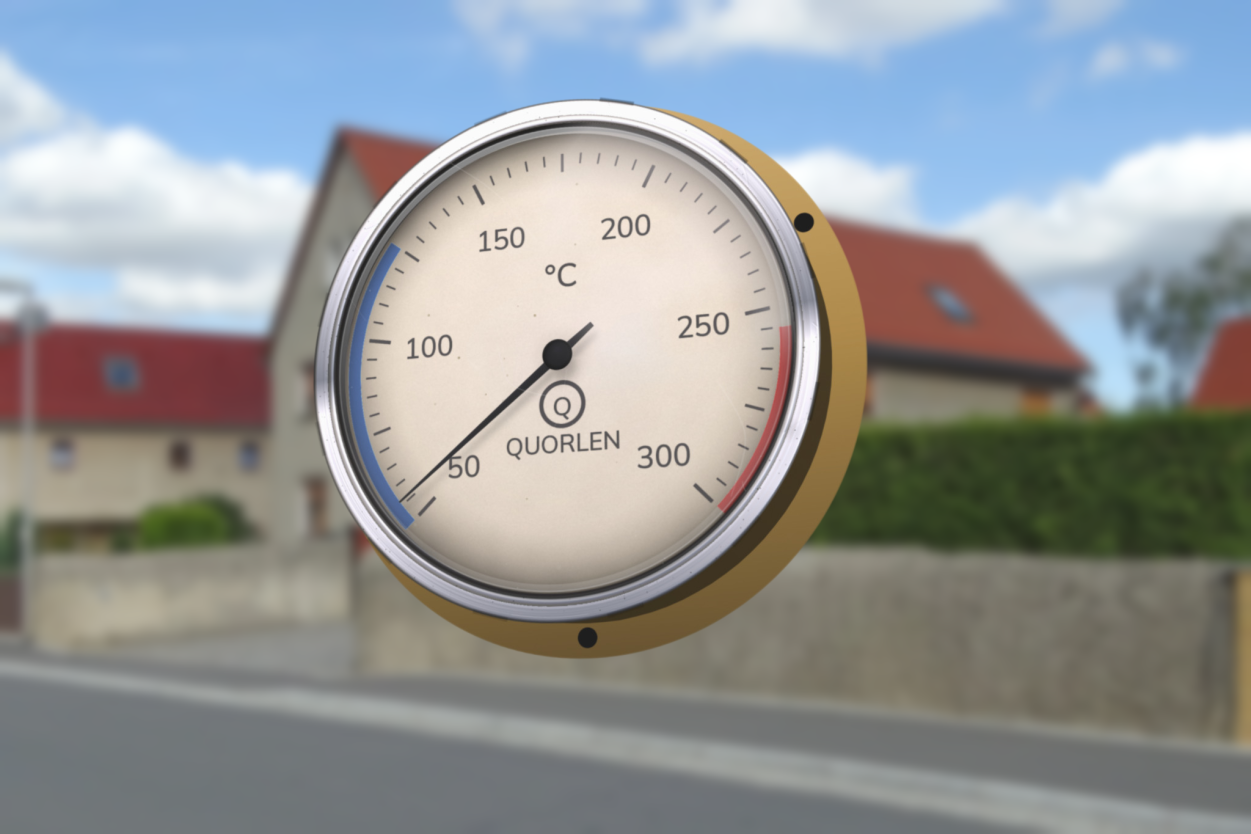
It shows 55 (°C)
